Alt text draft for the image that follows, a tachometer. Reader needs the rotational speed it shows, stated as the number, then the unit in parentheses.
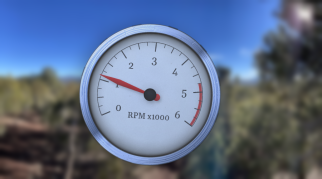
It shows 1125 (rpm)
